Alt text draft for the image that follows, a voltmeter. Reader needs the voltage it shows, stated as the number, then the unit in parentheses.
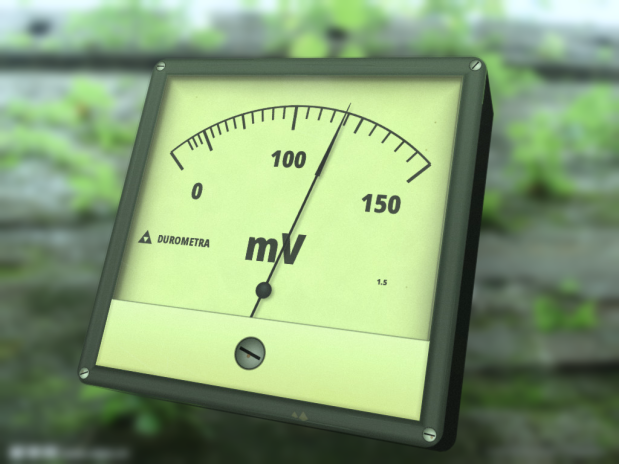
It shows 120 (mV)
